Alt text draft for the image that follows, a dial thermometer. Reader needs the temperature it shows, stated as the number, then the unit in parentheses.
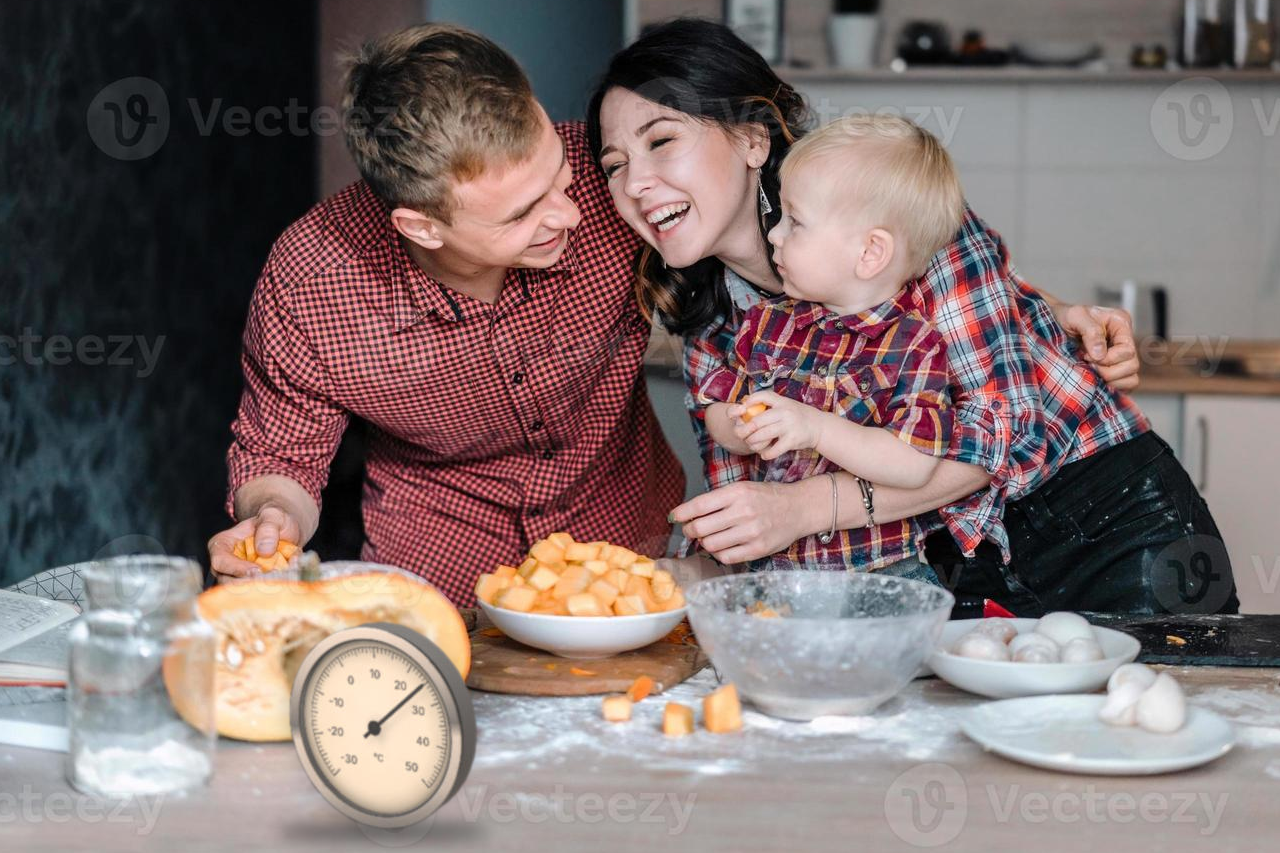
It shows 25 (°C)
